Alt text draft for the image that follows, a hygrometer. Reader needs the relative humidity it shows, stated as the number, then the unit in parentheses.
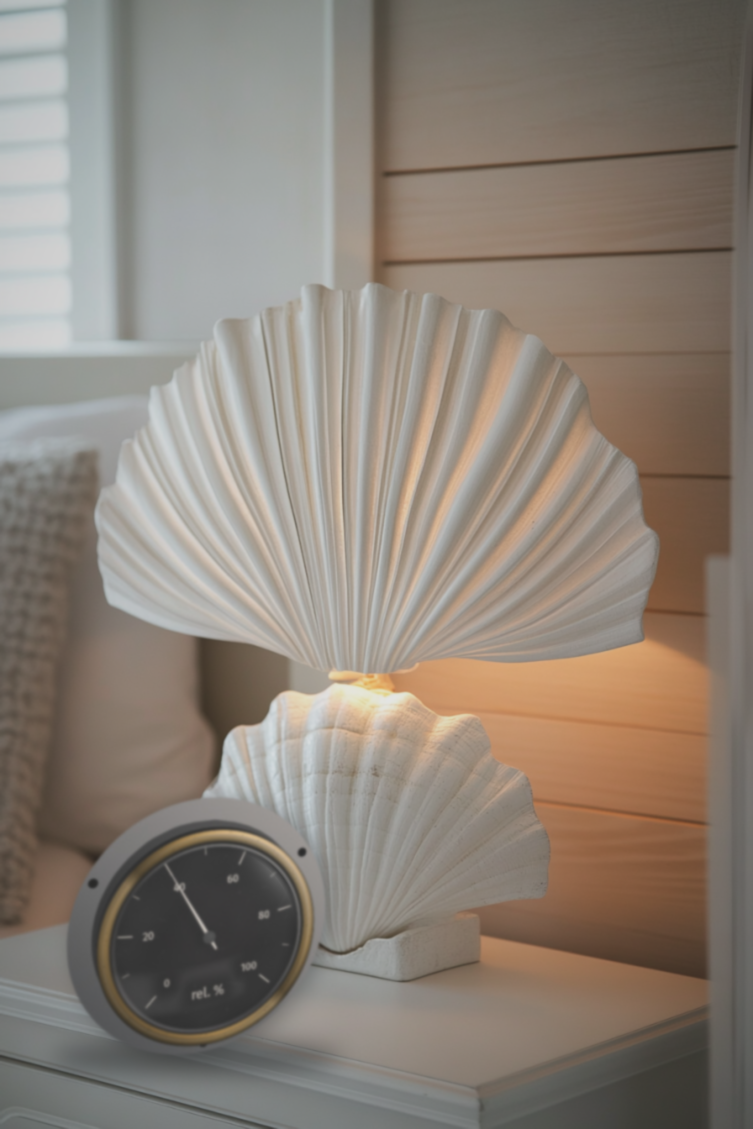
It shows 40 (%)
